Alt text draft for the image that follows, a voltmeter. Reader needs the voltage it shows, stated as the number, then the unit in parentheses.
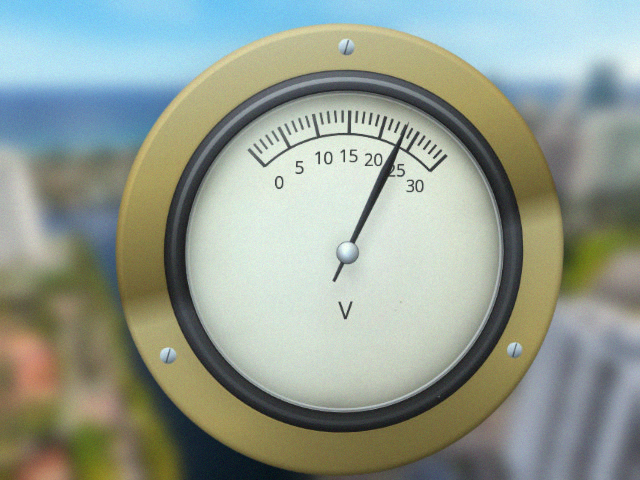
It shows 23 (V)
